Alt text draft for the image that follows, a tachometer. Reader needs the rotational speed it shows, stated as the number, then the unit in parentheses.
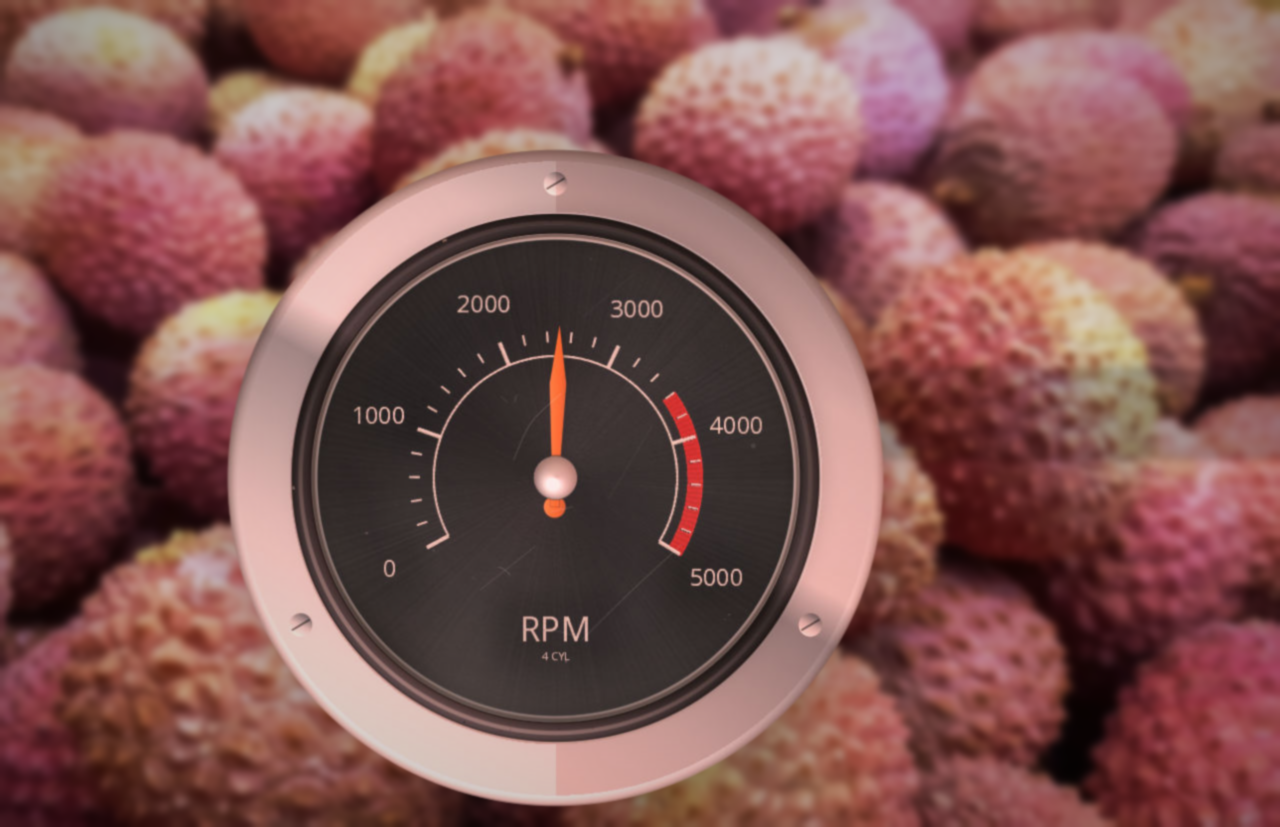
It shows 2500 (rpm)
